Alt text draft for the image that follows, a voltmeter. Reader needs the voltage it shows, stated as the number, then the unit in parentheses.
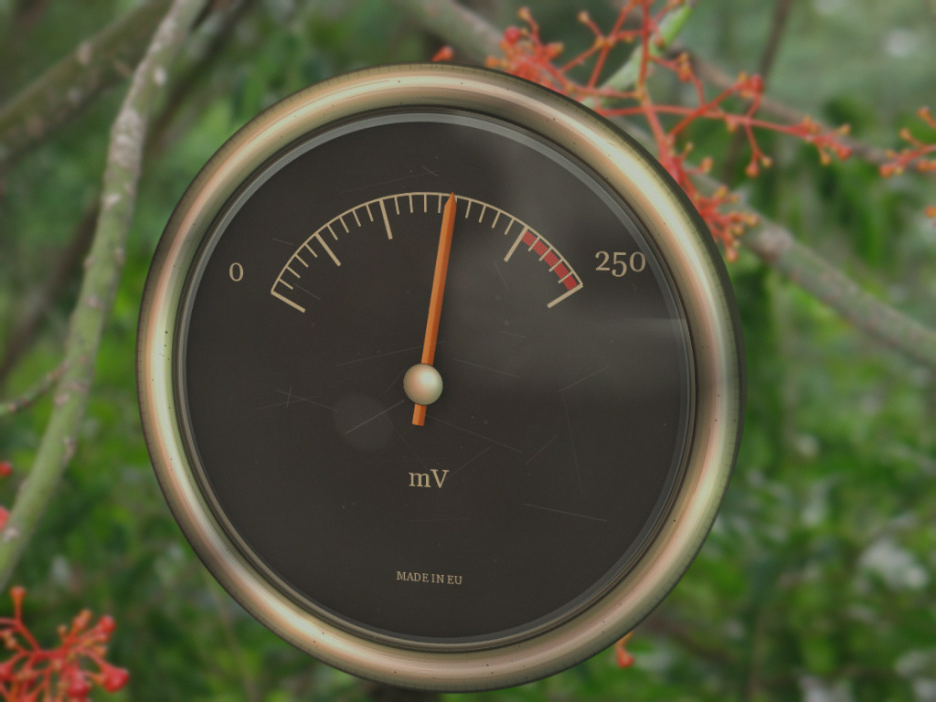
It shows 150 (mV)
